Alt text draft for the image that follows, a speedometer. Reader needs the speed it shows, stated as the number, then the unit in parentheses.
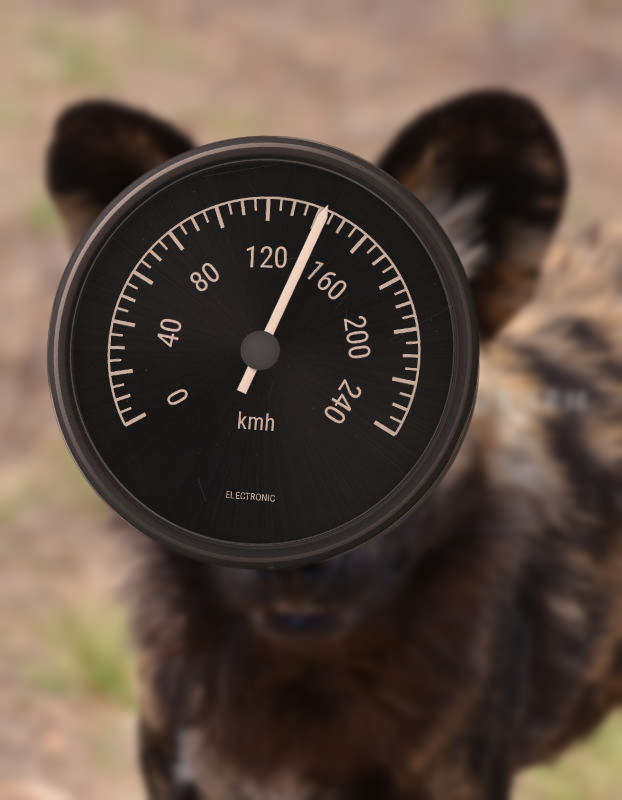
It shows 142.5 (km/h)
